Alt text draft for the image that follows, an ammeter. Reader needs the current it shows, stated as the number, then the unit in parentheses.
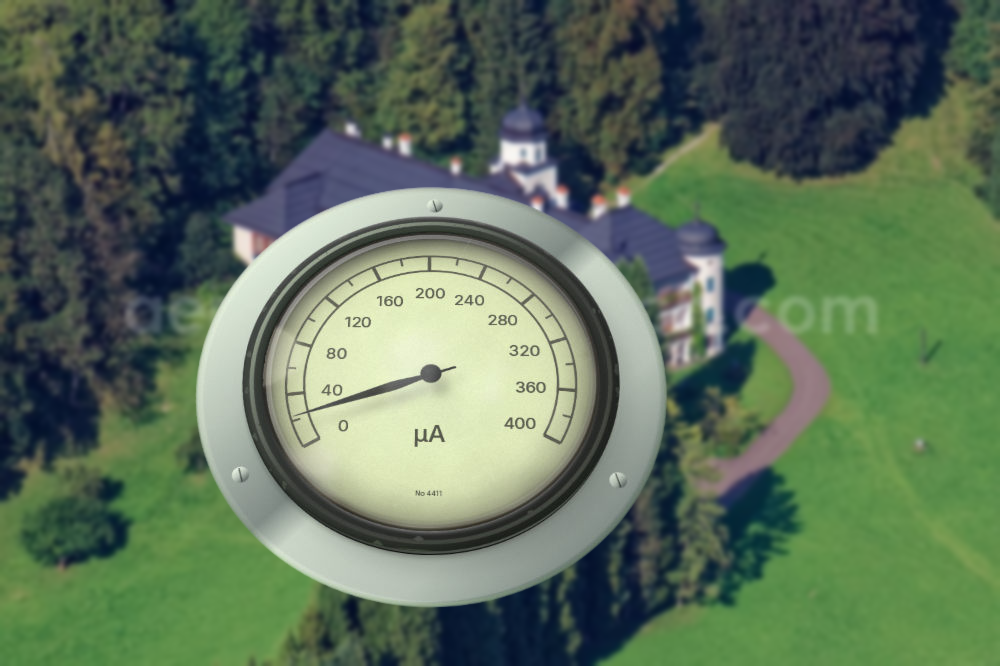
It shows 20 (µA)
